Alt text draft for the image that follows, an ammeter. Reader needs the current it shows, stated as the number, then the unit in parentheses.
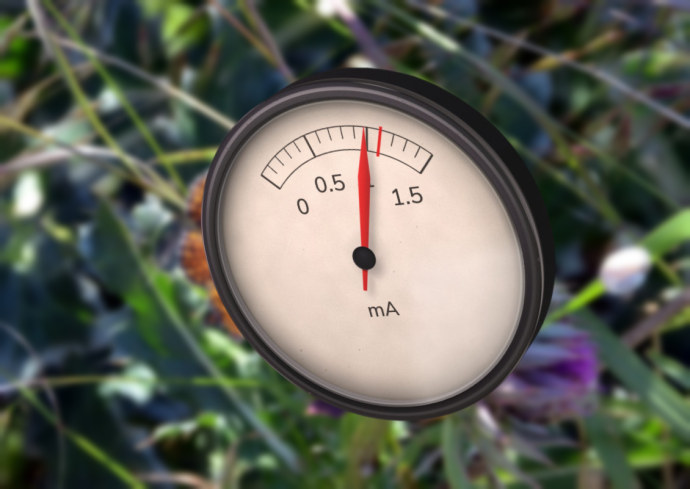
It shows 1 (mA)
